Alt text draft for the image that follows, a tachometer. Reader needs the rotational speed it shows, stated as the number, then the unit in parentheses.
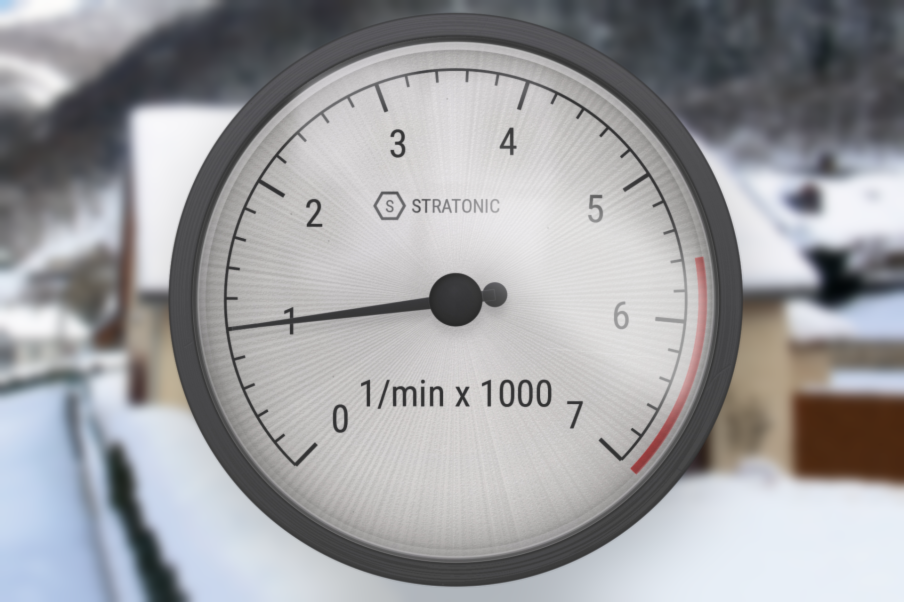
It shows 1000 (rpm)
